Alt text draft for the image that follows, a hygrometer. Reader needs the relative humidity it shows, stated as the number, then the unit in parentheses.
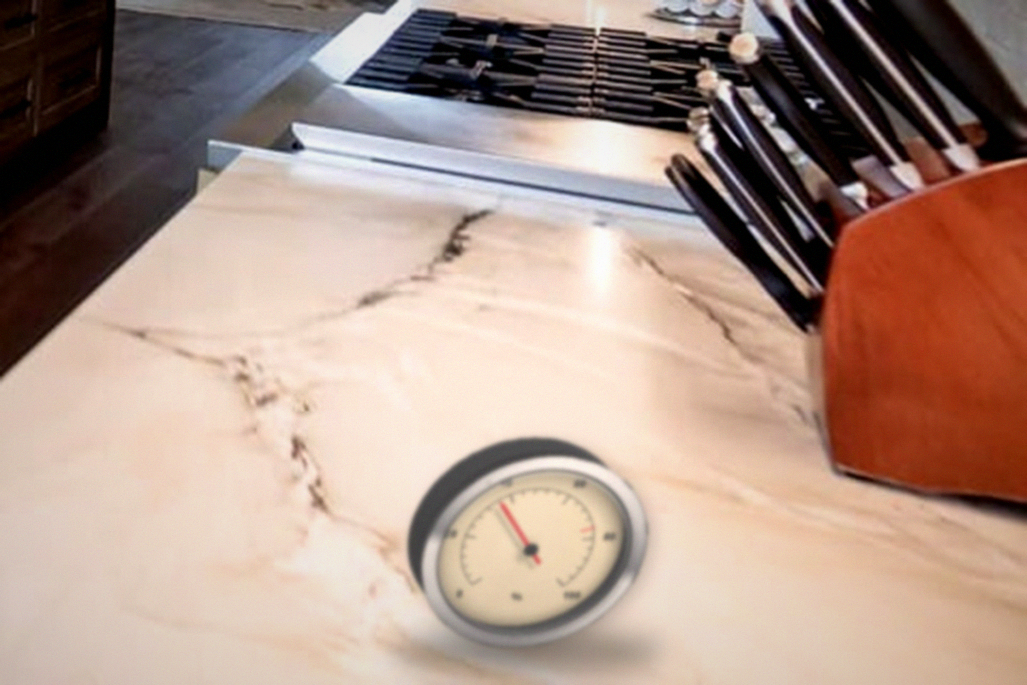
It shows 36 (%)
